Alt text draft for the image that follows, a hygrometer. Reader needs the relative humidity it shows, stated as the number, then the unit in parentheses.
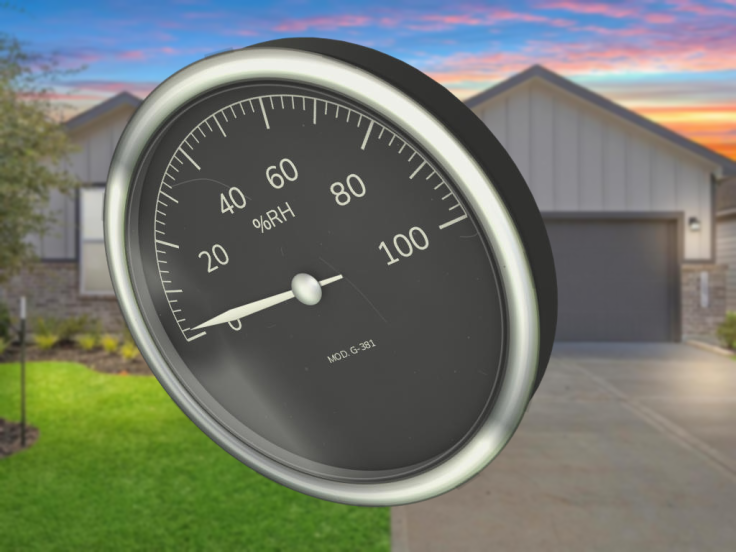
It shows 2 (%)
